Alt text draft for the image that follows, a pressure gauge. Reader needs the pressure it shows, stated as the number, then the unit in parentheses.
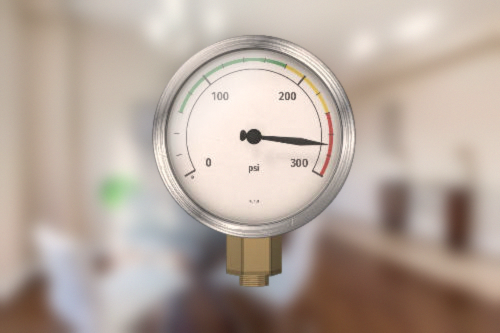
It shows 270 (psi)
